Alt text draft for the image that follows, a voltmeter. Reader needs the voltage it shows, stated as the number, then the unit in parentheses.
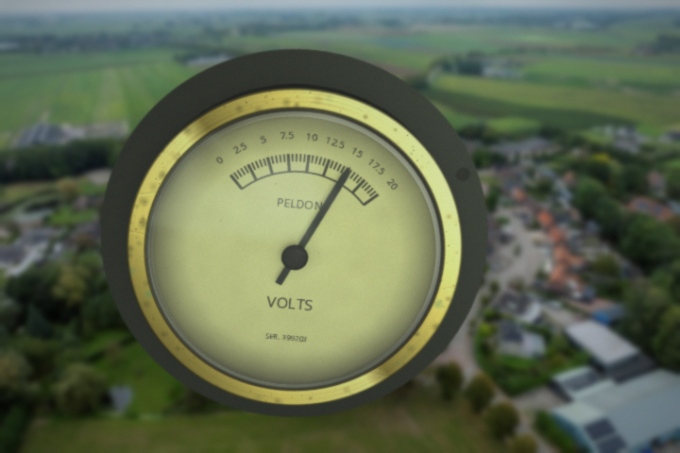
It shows 15 (V)
